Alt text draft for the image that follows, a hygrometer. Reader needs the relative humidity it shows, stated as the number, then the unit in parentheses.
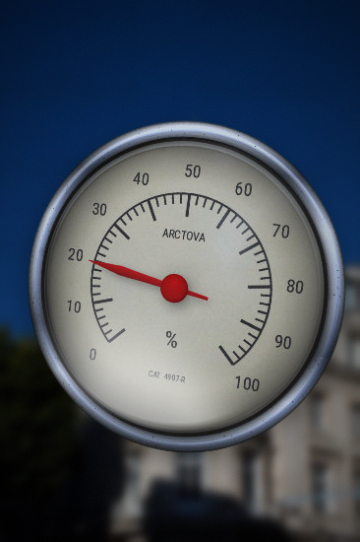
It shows 20 (%)
